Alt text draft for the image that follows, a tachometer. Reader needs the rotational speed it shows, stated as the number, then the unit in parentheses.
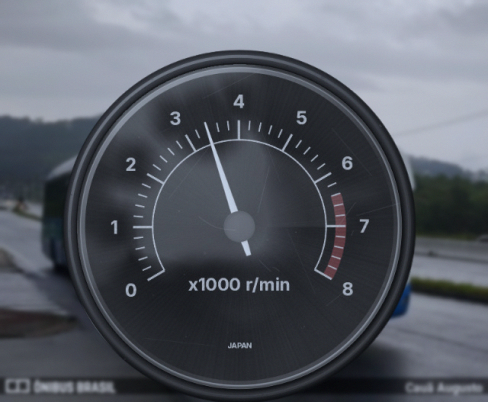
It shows 3400 (rpm)
